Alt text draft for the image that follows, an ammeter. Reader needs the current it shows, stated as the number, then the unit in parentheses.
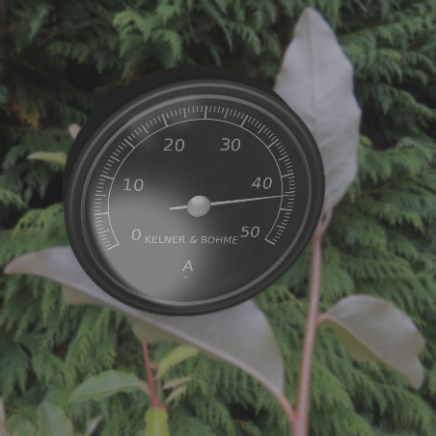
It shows 42.5 (A)
